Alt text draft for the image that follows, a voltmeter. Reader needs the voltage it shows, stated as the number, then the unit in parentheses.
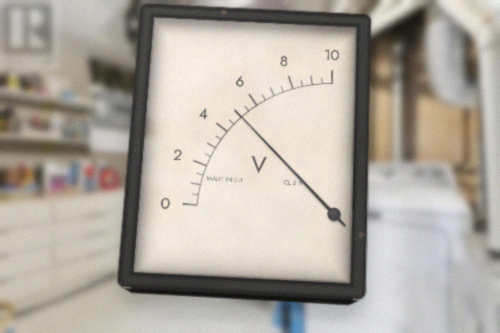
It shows 5 (V)
